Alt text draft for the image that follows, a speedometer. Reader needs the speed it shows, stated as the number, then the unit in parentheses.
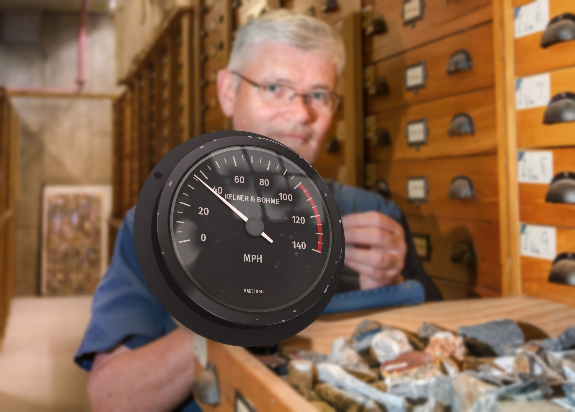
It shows 35 (mph)
